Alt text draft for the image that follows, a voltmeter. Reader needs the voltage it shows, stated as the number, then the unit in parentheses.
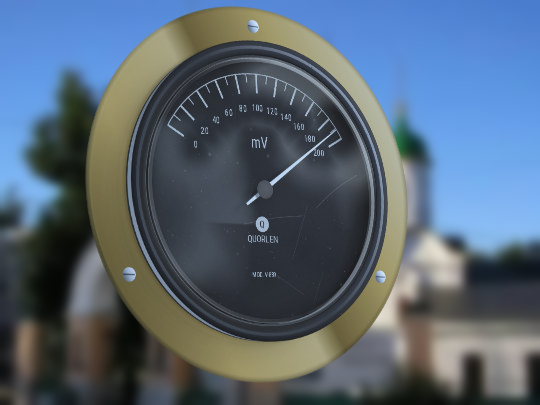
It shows 190 (mV)
